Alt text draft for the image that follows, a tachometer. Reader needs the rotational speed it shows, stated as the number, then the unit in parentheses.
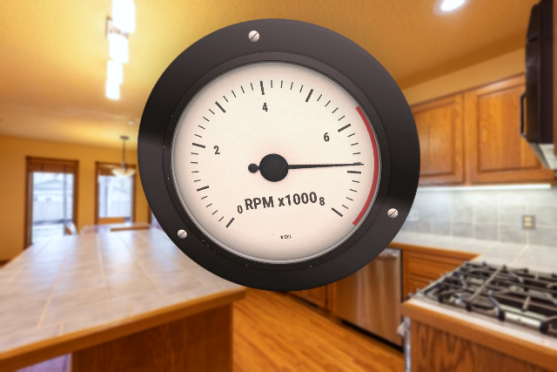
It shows 6800 (rpm)
